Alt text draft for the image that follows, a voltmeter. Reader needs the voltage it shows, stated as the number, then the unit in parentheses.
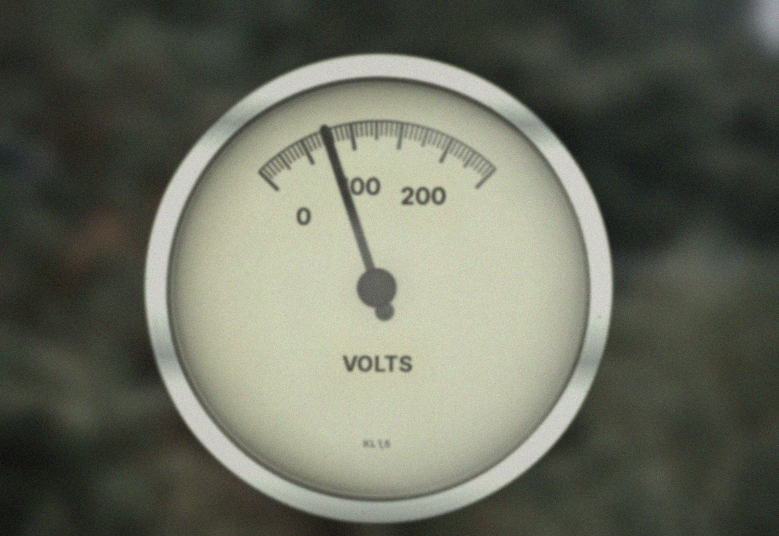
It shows 75 (V)
